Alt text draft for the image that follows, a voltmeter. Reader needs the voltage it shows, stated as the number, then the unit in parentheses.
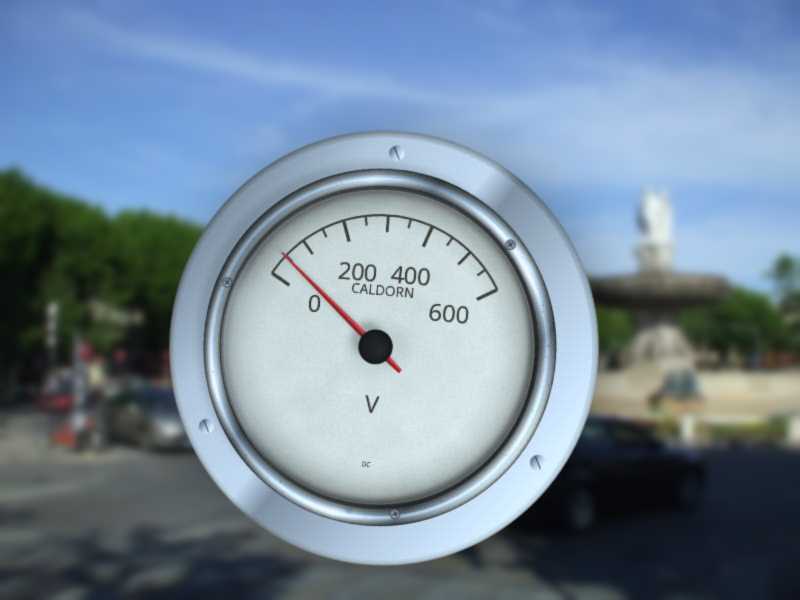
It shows 50 (V)
